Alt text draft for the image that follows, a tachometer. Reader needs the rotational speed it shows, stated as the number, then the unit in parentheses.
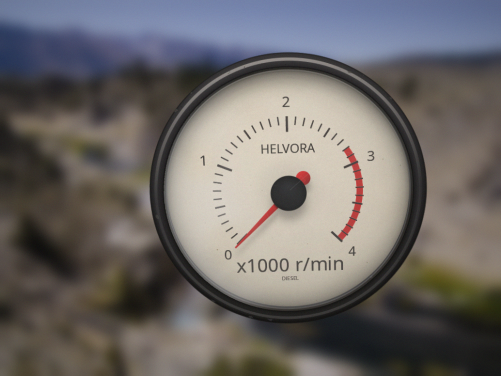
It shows 0 (rpm)
